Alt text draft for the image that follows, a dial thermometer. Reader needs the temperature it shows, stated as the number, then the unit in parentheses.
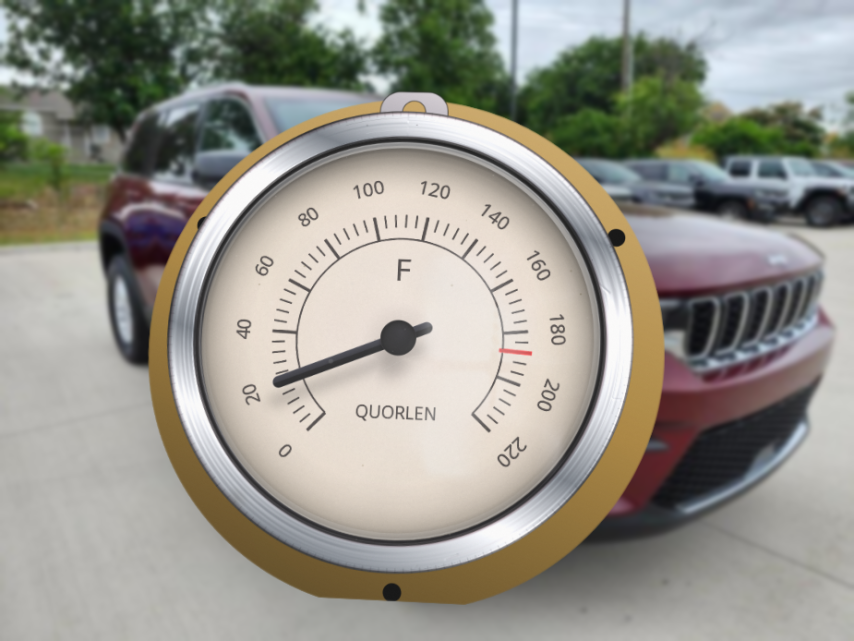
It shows 20 (°F)
